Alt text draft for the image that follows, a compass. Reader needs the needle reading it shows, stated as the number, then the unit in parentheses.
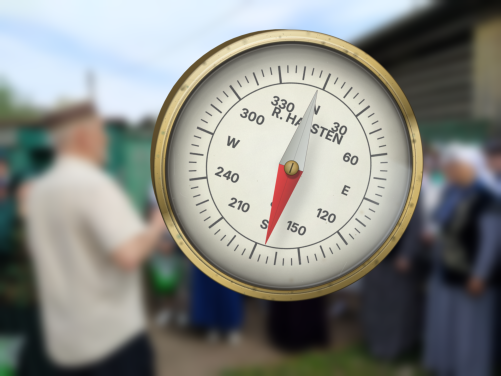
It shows 175 (°)
